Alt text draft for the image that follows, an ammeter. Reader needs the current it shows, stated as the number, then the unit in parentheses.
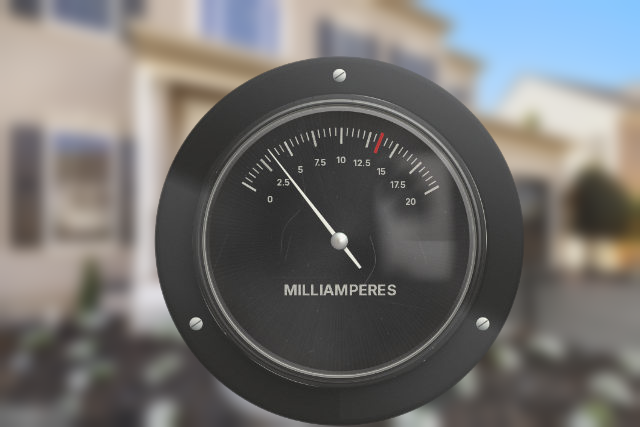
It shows 3.5 (mA)
